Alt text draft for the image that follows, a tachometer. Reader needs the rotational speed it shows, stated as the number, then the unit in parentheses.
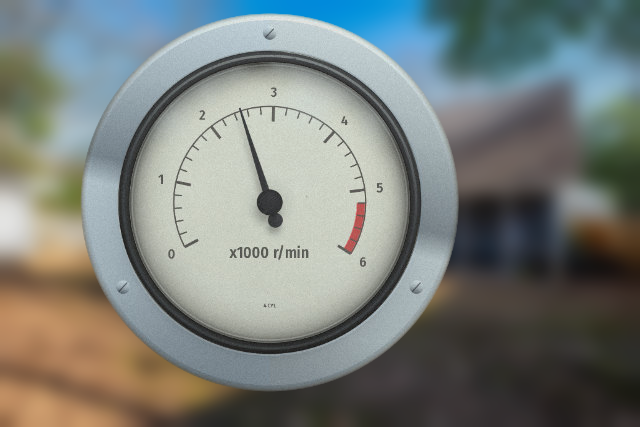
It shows 2500 (rpm)
